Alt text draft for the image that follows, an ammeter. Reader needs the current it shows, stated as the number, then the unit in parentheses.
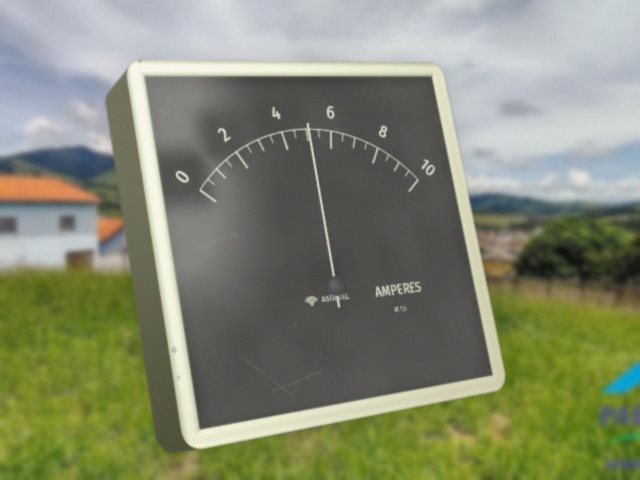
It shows 5 (A)
